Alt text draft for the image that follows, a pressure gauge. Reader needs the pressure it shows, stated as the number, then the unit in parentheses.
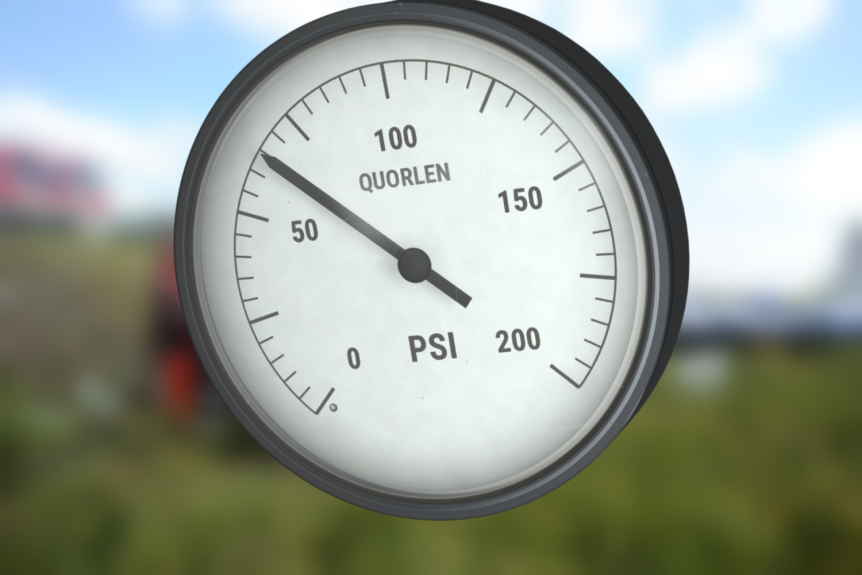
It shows 65 (psi)
